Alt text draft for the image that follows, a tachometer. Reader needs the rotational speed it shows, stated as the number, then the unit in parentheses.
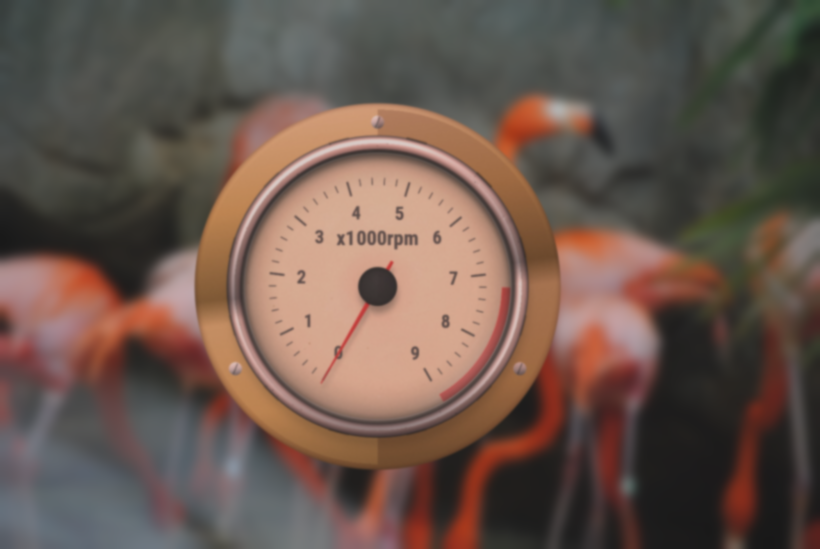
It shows 0 (rpm)
